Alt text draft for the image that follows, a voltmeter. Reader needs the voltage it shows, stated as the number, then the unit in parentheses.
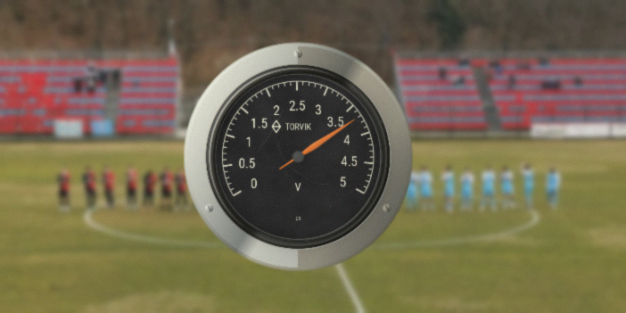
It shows 3.7 (V)
